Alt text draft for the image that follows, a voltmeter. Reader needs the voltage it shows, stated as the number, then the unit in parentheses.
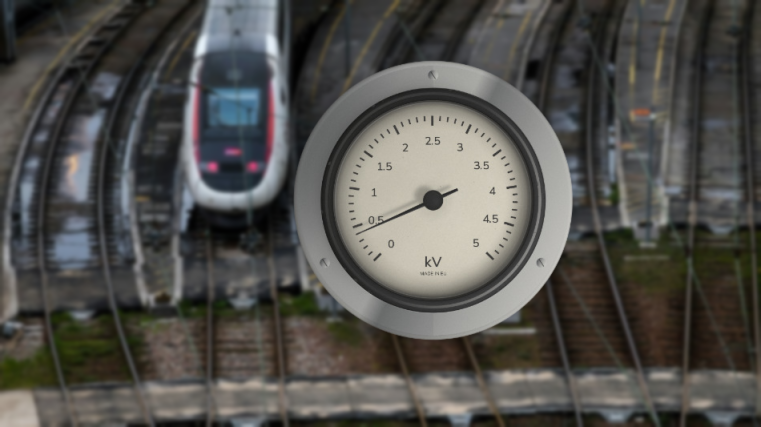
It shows 0.4 (kV)
